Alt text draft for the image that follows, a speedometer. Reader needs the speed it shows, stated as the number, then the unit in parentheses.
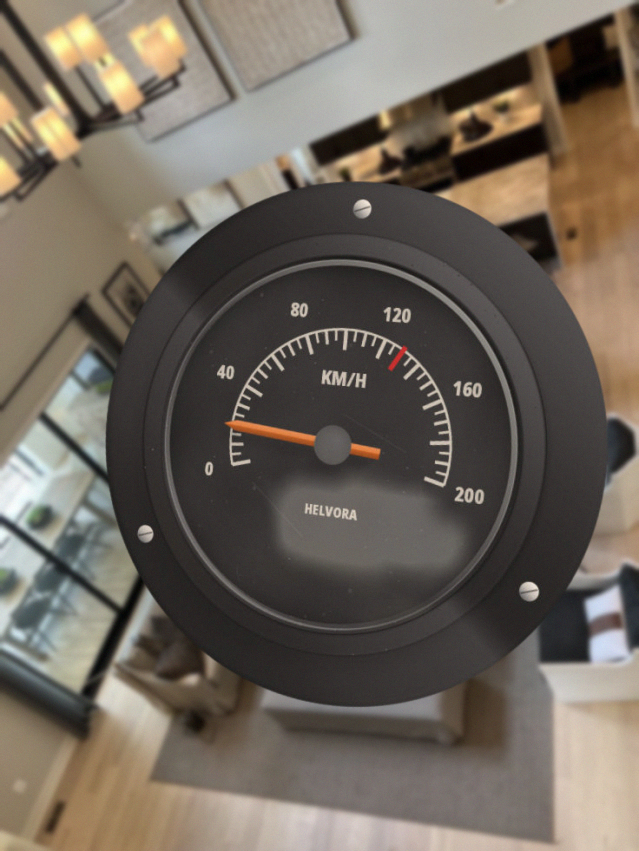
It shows 20 (km/h)
